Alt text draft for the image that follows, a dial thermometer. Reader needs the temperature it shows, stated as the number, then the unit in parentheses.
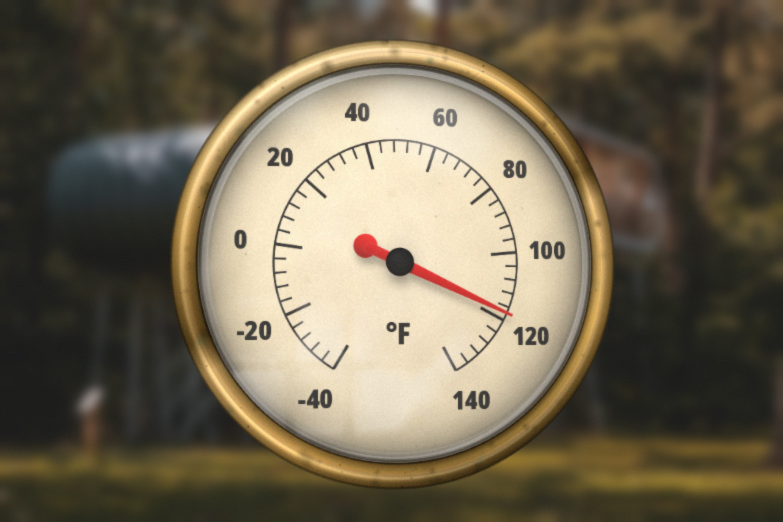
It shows 118 (°F)
